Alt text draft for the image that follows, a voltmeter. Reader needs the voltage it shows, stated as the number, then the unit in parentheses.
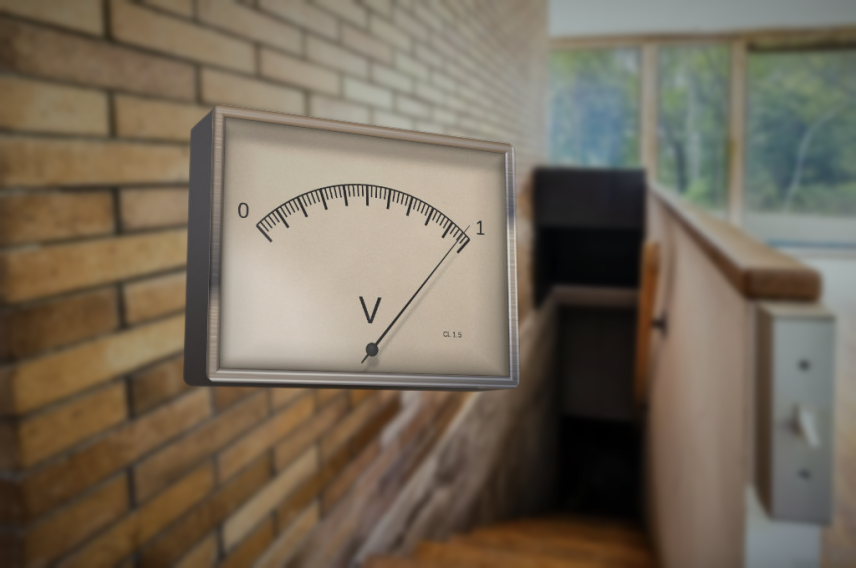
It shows 0.96 (V)
